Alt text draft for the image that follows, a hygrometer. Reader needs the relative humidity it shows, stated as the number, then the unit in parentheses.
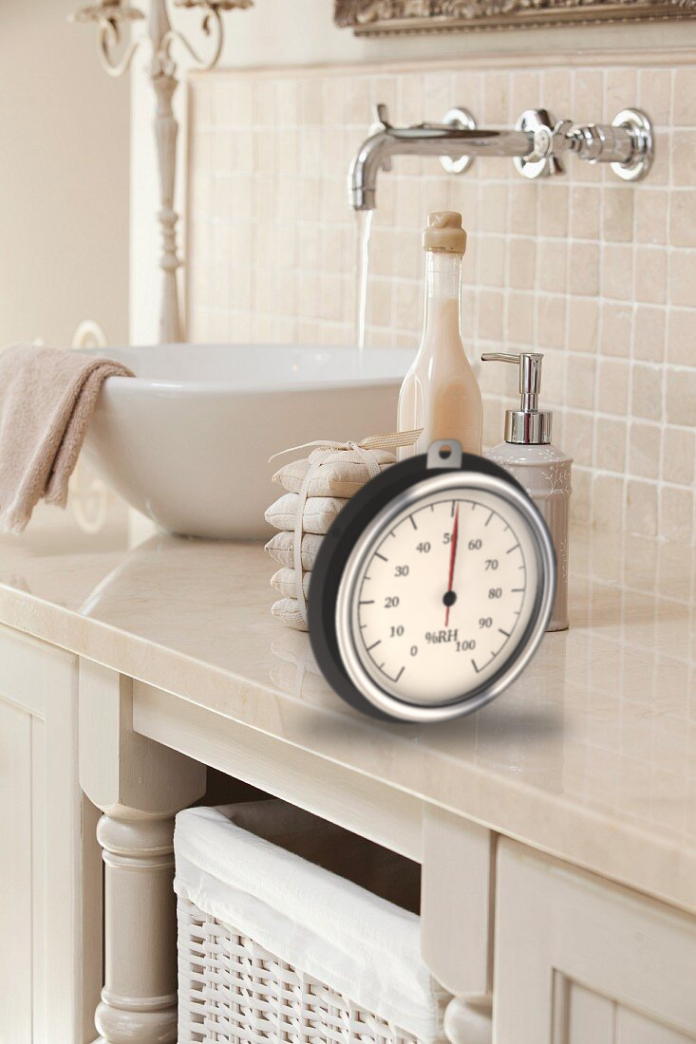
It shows 50 (%)
